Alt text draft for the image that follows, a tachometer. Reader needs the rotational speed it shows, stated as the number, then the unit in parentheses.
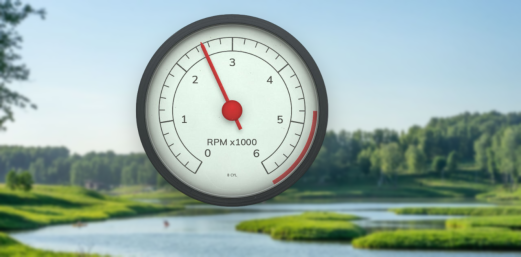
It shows 2500 (rpm)
